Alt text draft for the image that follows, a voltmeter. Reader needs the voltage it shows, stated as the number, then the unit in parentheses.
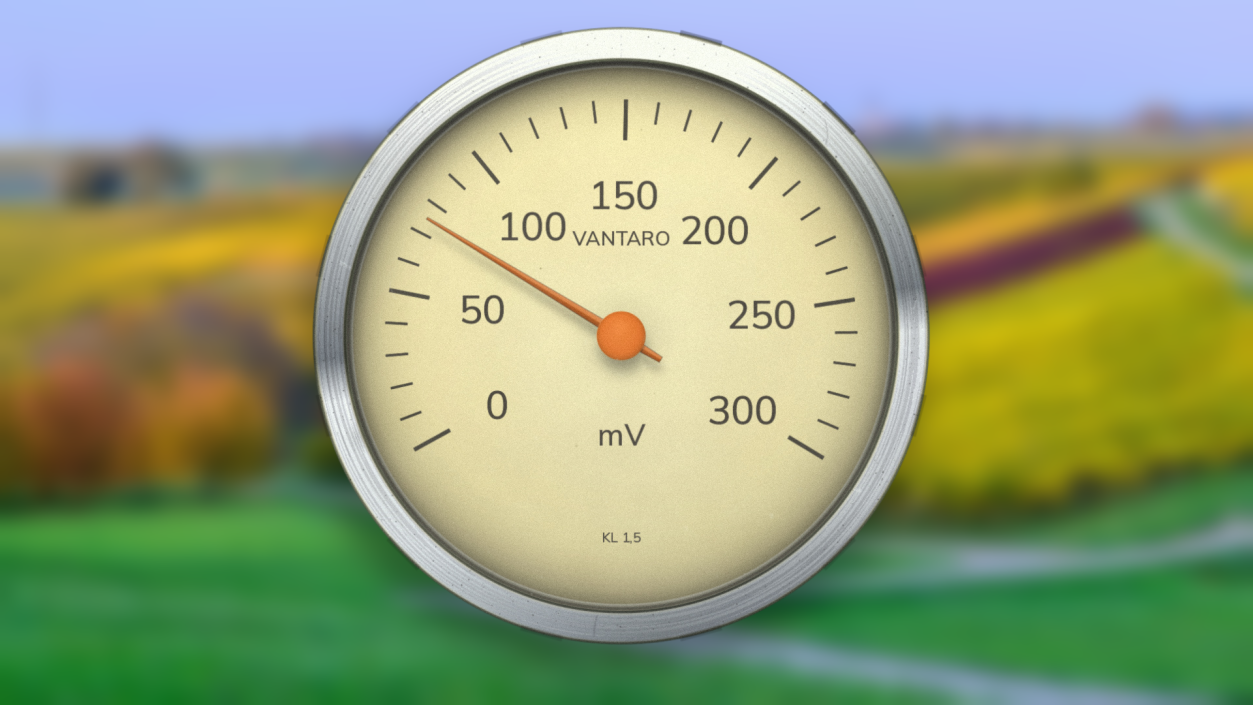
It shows 75 (mV)
